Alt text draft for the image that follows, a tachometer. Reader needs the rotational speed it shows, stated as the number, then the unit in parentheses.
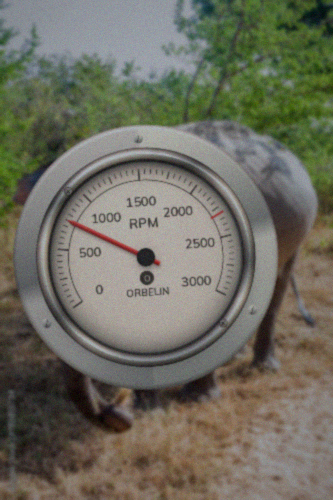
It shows 750 (rpm)
